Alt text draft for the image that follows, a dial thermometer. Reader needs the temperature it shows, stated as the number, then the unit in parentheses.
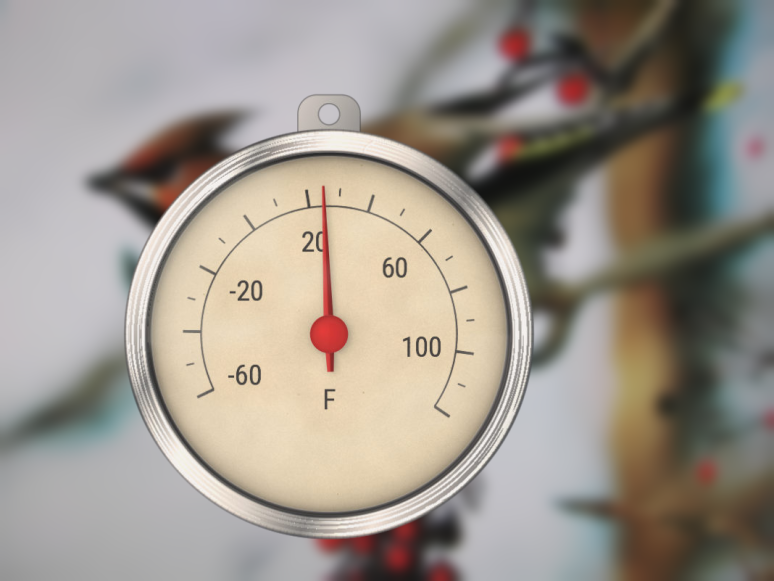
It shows 25 (°F)
